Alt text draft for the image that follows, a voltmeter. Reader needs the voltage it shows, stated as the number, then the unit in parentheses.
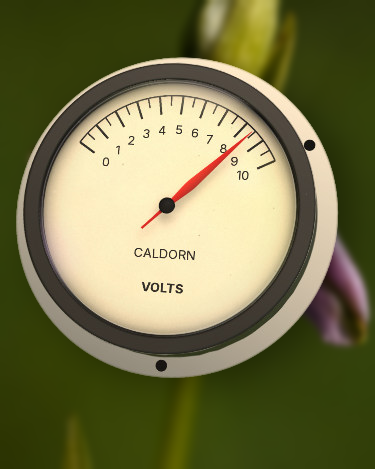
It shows 8.5 (V)
